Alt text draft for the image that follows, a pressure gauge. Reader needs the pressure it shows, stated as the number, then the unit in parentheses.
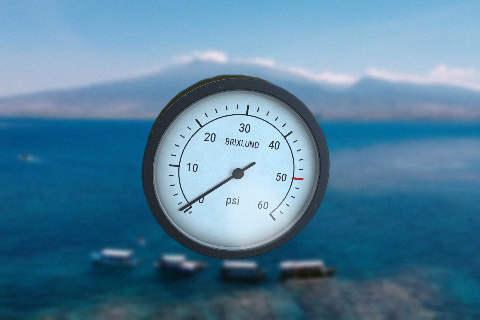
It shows 1 (psi)
